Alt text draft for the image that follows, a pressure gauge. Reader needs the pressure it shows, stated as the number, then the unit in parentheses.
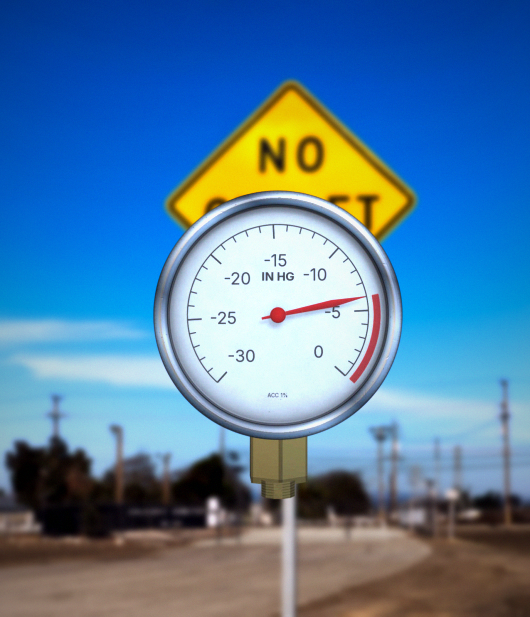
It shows -6 (inHg)
